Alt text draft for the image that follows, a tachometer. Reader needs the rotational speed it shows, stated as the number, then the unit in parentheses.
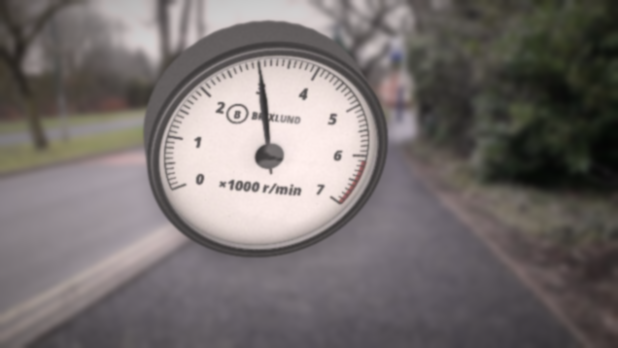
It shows 3000 (rpm)
